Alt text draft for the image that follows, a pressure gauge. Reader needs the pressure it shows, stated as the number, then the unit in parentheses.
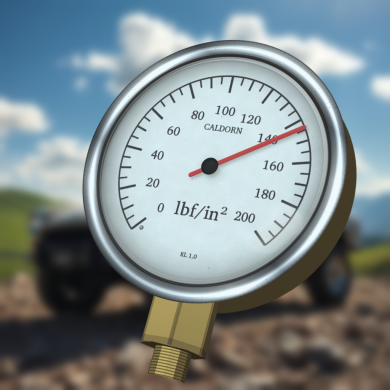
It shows 145 (psi)
